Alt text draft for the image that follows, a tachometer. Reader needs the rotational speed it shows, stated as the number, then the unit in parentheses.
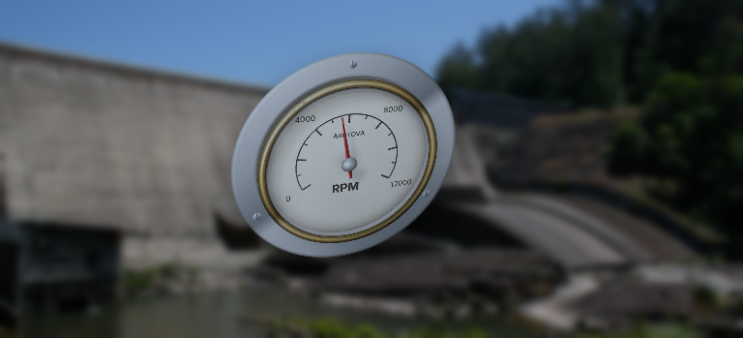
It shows 5500 (rpm)
